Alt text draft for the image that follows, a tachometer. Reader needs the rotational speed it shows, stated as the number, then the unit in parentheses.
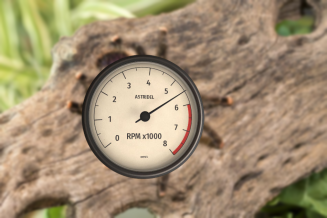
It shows 5500 (rpm)
